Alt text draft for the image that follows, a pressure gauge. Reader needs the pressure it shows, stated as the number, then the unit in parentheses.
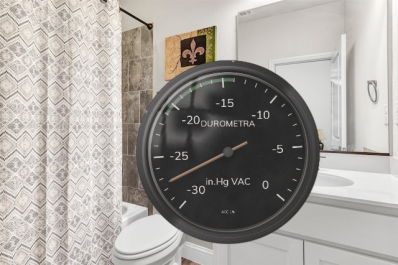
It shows -27.5 (inHg)
